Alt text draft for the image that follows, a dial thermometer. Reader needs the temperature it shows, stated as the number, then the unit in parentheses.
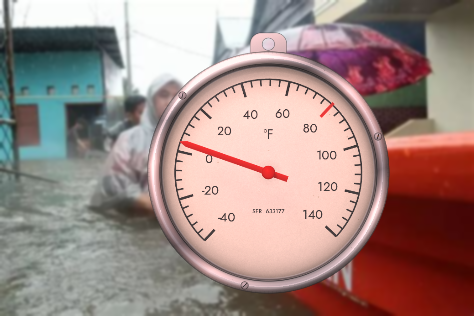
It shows 4 (°F)
